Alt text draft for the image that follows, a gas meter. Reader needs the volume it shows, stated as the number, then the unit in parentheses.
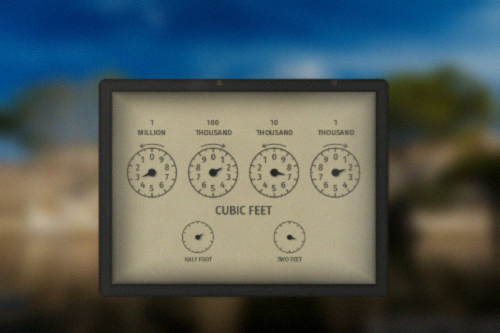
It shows 317200 (ft³)
